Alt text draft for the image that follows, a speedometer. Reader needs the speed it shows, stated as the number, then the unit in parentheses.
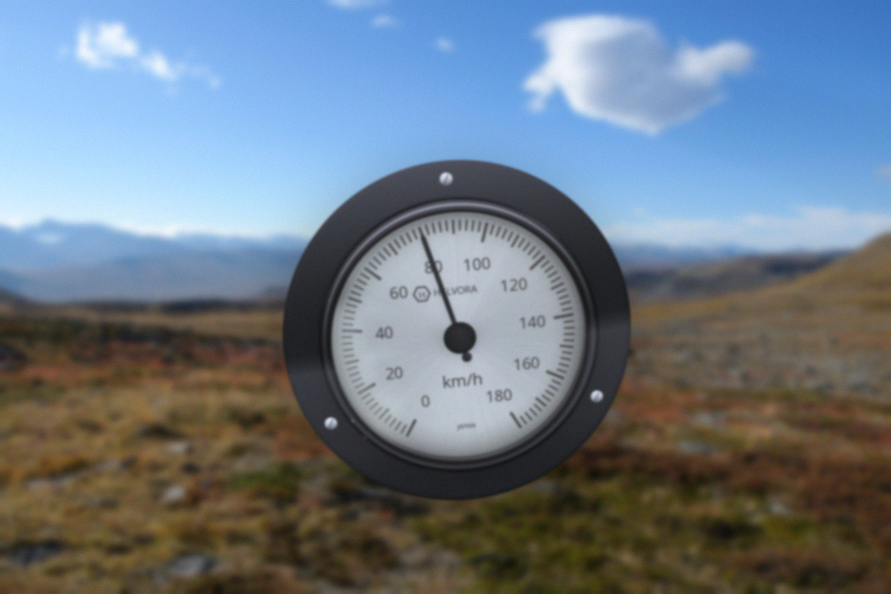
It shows 80 (km/h)
